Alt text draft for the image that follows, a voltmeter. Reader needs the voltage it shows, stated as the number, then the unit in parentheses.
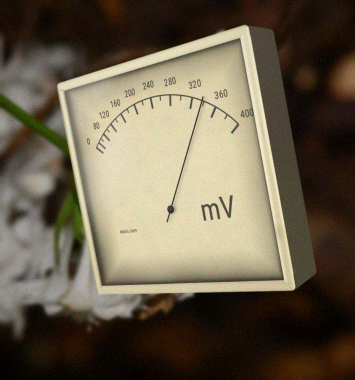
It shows 340 (mV)
